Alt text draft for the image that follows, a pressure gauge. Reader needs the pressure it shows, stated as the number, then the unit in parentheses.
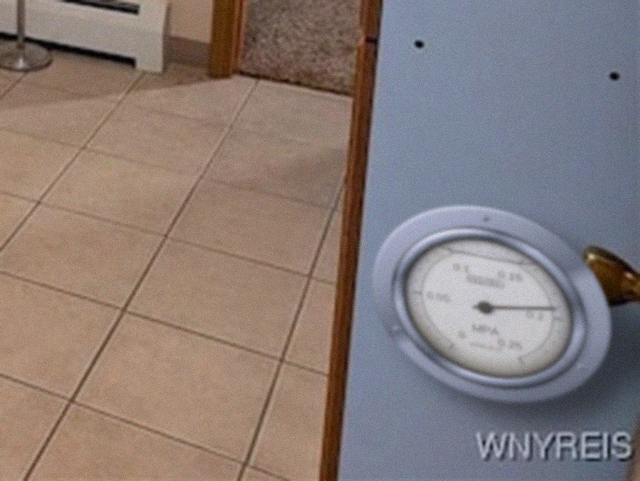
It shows 0.19 (MPa)
